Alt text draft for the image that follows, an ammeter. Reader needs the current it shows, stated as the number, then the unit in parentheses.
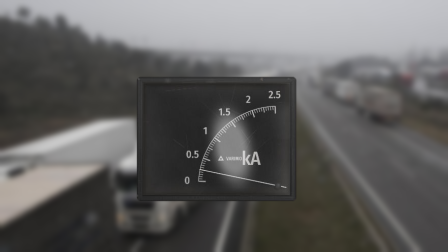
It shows 0.25 (kA)
